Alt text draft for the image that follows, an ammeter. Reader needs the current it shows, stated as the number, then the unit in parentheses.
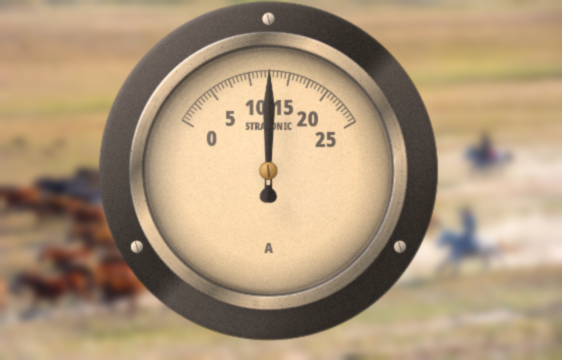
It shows 12.5 (A)
